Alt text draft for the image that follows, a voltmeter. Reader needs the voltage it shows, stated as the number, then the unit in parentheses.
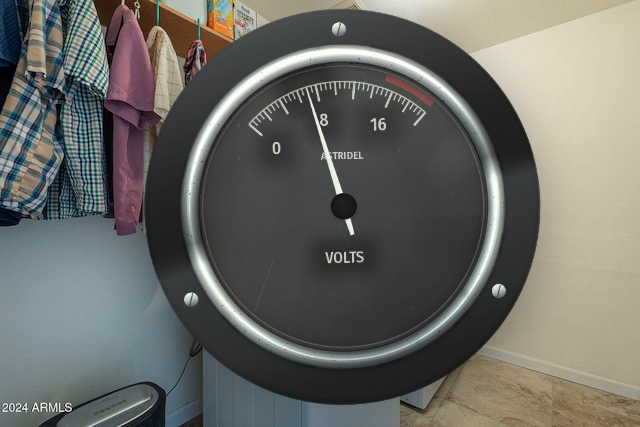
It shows 7 (V)
